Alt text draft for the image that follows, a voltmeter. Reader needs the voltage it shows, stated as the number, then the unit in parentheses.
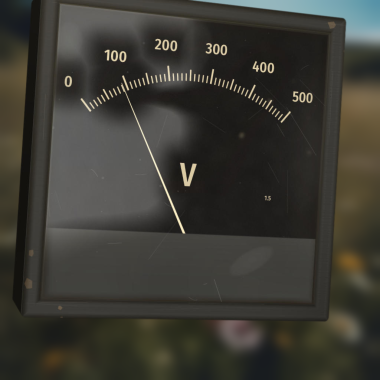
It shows 90 (V)
